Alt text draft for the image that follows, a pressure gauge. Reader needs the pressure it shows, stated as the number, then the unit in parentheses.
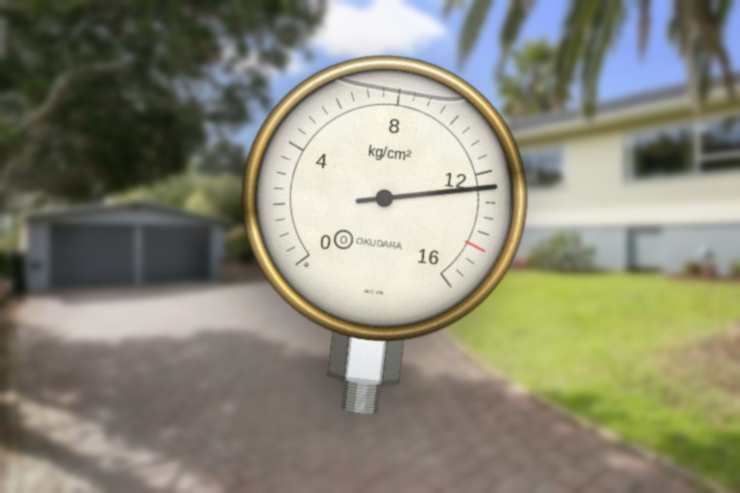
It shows 12.5 (kg/cm²)
